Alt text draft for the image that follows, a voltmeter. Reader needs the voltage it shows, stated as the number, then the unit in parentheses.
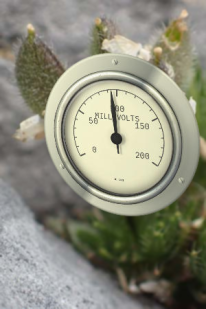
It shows 95 (mV)
